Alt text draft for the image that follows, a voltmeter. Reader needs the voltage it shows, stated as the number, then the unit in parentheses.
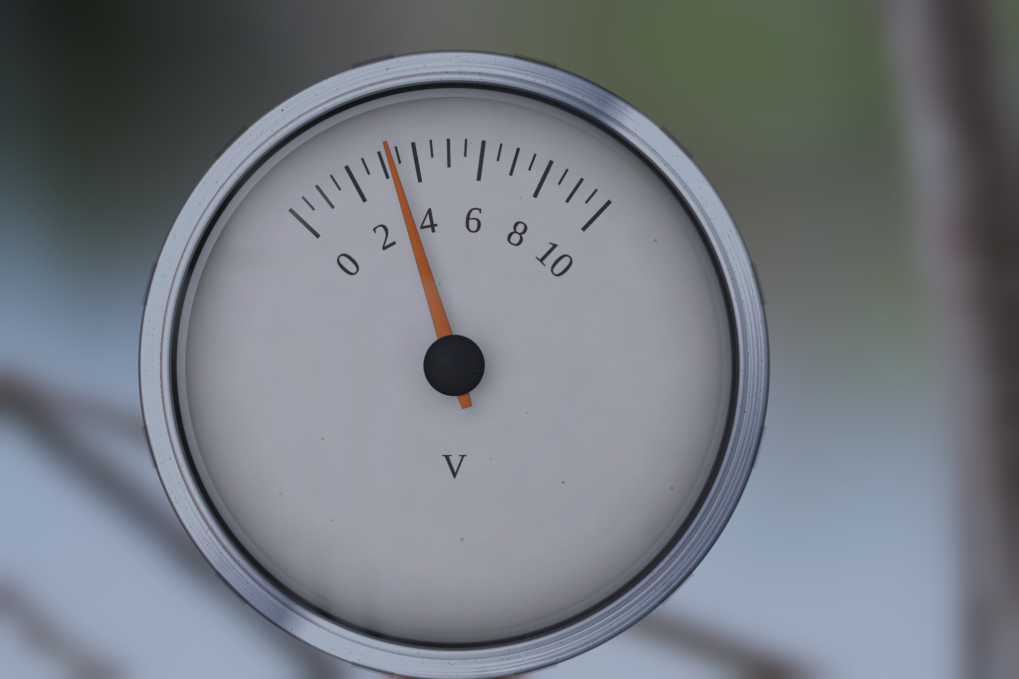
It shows 3.25 (V)
